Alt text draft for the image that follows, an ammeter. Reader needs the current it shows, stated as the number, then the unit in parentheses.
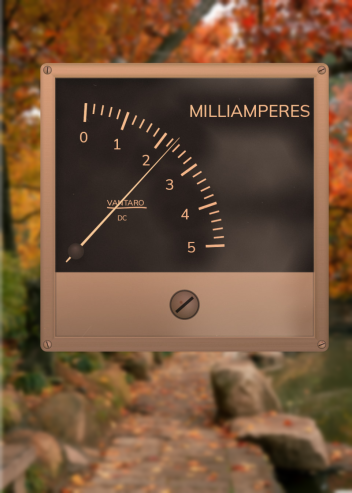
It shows 2.3 (mA)
